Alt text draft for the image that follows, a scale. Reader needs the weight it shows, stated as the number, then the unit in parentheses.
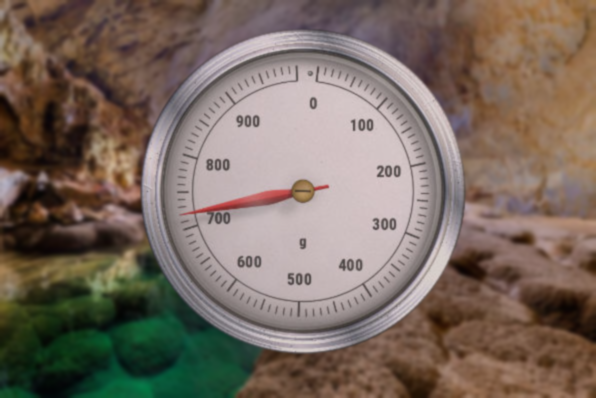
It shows 720 (g)
